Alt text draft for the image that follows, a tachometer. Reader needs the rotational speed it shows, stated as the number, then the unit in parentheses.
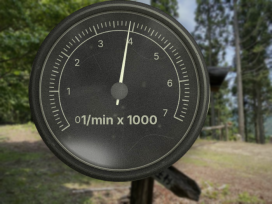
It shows 3900 (rpm)
